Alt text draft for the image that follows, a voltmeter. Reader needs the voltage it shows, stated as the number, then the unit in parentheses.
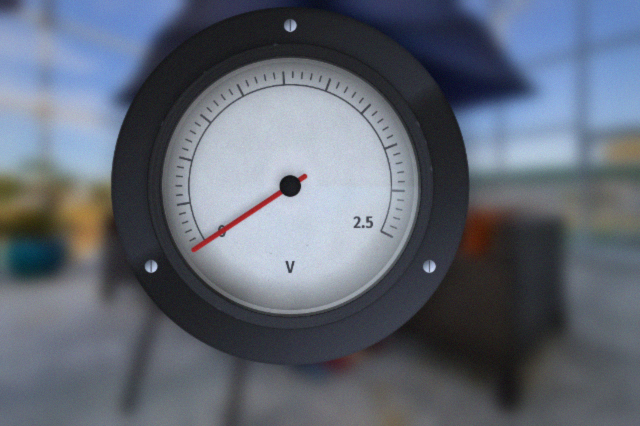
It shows 0 (V)
